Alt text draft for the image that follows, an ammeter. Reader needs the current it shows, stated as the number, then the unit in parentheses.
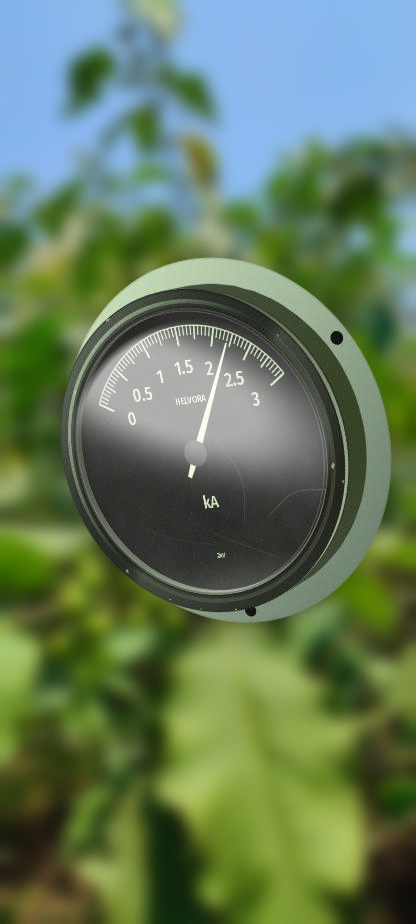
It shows 2.25 (kA)
